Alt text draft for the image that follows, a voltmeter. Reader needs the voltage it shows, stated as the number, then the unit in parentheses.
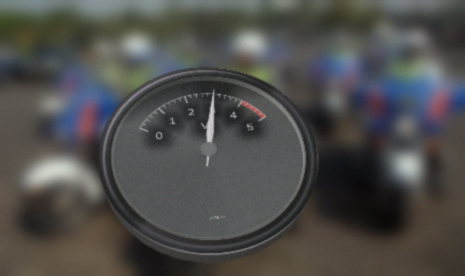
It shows 3 (V)
